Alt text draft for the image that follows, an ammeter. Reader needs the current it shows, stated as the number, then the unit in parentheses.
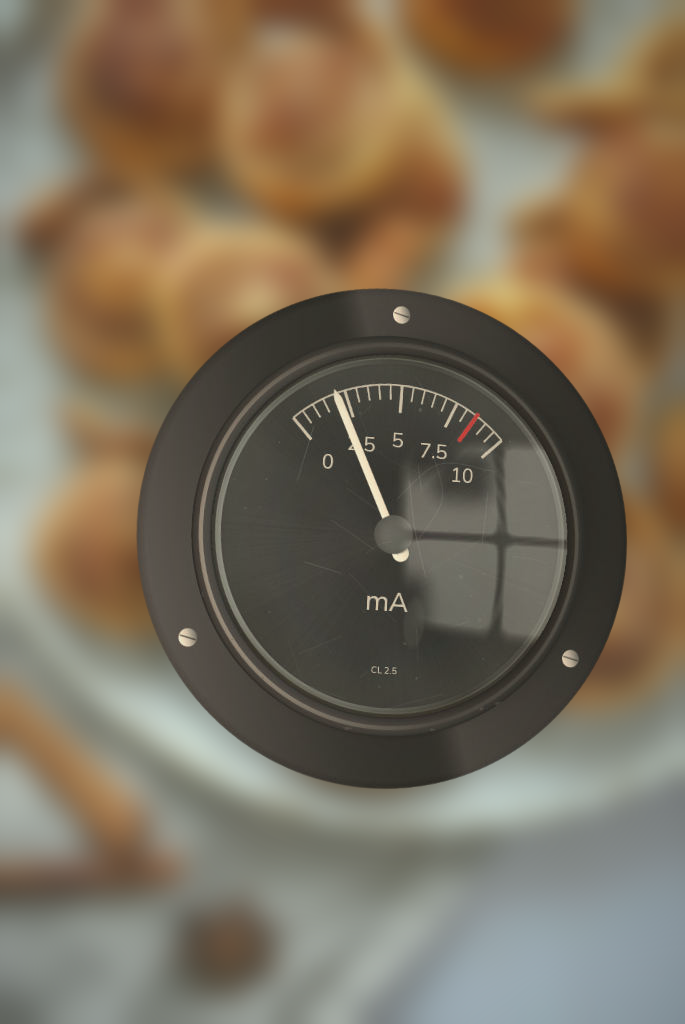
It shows 2 (mA)
